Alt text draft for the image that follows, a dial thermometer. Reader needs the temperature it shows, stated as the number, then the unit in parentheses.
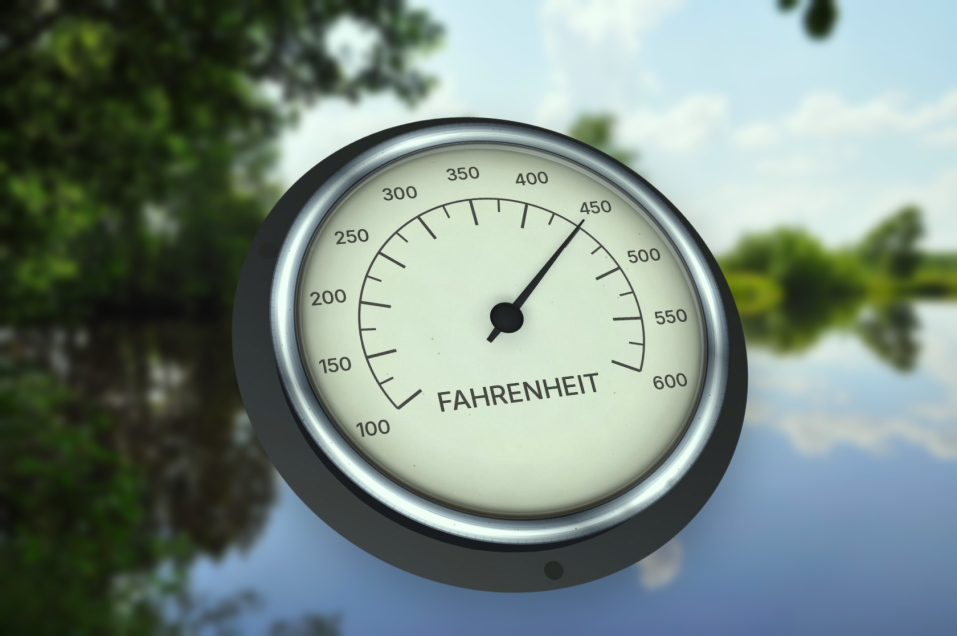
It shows 450 (°F)
